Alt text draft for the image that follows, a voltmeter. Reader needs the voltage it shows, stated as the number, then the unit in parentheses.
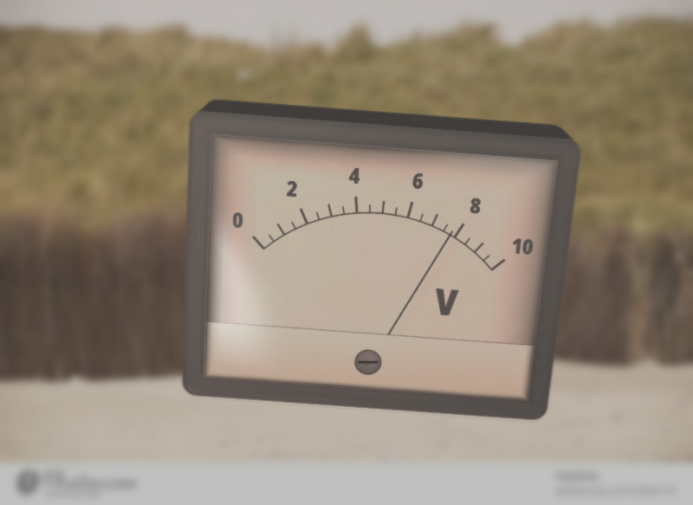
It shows 7.75 (V)
